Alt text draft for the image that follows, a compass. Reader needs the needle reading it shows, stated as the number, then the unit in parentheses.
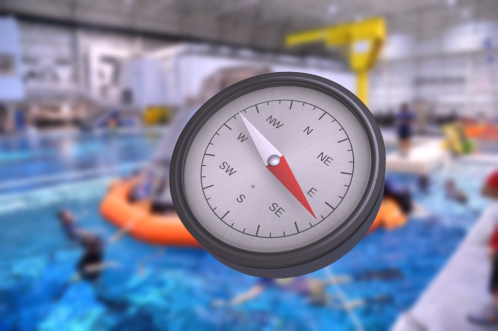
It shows 105 (°)
